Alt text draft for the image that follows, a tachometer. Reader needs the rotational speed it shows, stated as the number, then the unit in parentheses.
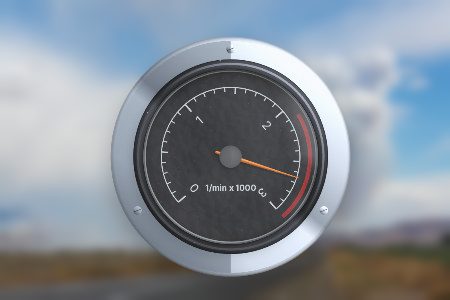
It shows 2650 (rpm)
